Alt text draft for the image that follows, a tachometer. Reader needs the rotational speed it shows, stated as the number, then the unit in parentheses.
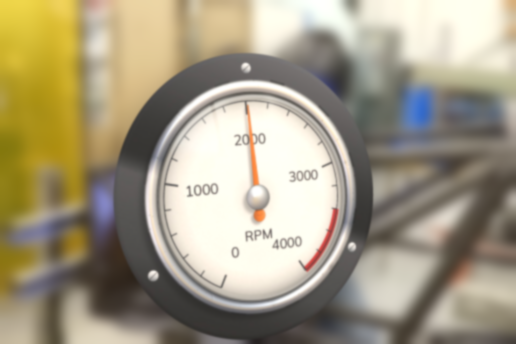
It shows 2000 (rpm)
